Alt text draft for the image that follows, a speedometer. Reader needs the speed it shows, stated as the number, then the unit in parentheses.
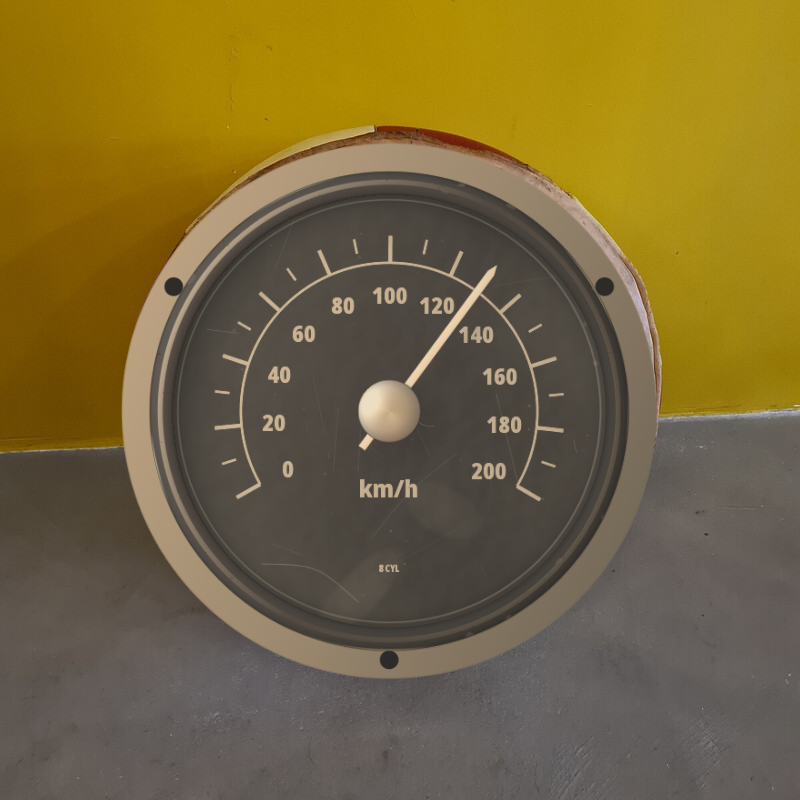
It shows 130 (km/h)
